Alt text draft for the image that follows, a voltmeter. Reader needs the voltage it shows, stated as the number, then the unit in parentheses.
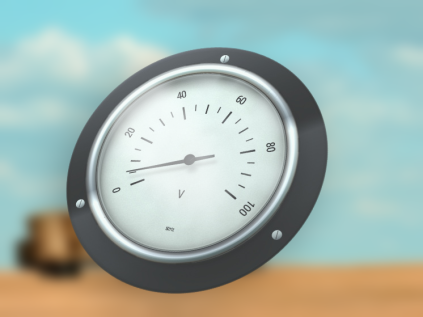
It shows 5 (V)
